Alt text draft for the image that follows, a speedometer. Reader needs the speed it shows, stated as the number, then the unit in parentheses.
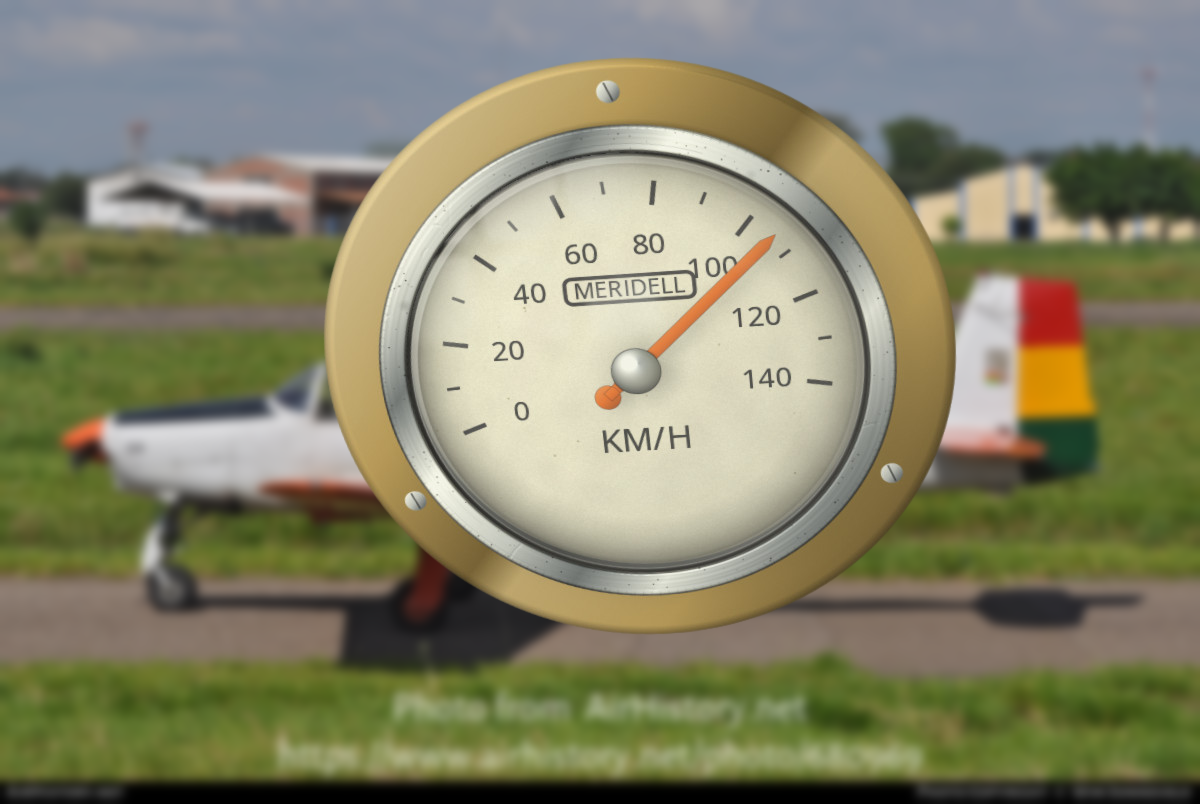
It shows 105 (km/h)
